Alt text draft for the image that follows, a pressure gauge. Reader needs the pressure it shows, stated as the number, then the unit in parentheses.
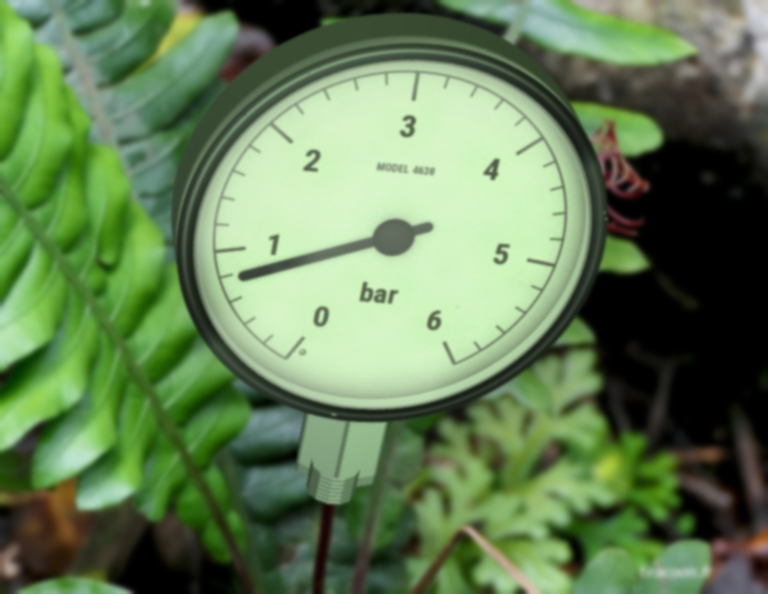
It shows 0.8 (bar)
